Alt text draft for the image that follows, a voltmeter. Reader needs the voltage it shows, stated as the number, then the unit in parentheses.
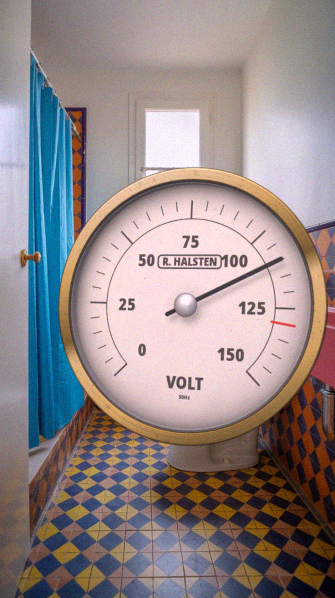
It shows 110 (V)
